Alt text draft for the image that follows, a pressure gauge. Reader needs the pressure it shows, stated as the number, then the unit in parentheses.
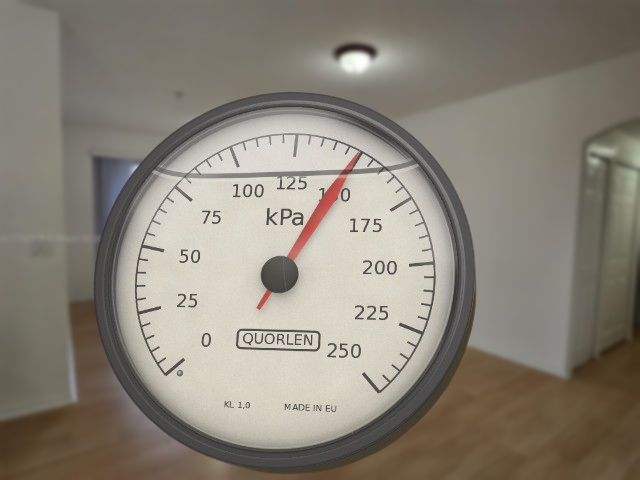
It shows 150 (kPa)
